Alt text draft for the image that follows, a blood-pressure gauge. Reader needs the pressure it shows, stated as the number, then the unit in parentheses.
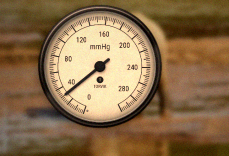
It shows 30 (mmHg)
